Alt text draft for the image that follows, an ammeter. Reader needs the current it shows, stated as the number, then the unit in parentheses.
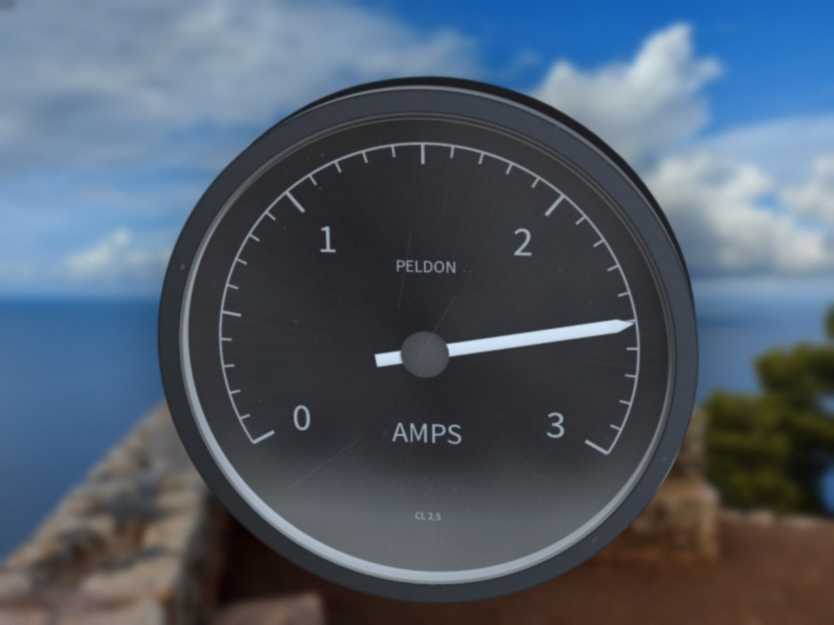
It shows 2.5 (A)
